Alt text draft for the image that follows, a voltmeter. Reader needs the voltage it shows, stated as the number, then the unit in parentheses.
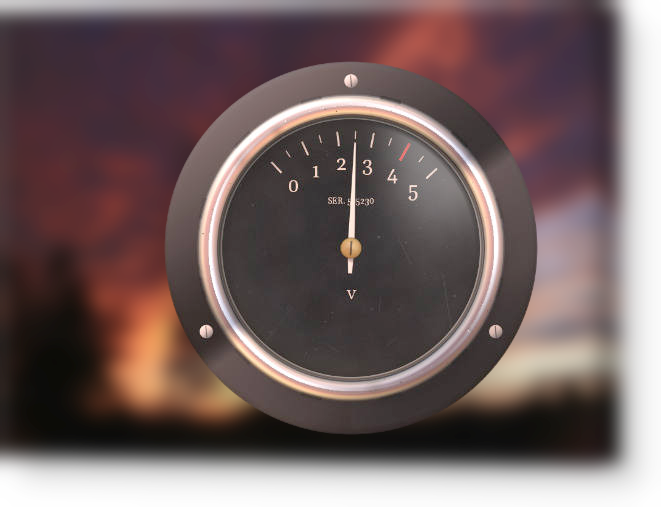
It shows 2.5 (V)
